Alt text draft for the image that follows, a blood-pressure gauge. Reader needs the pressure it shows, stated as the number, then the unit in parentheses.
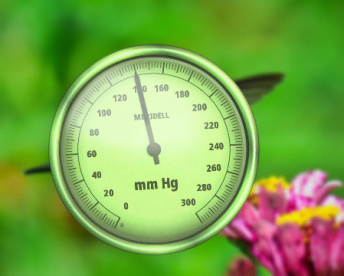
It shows 140 (mmHg)
